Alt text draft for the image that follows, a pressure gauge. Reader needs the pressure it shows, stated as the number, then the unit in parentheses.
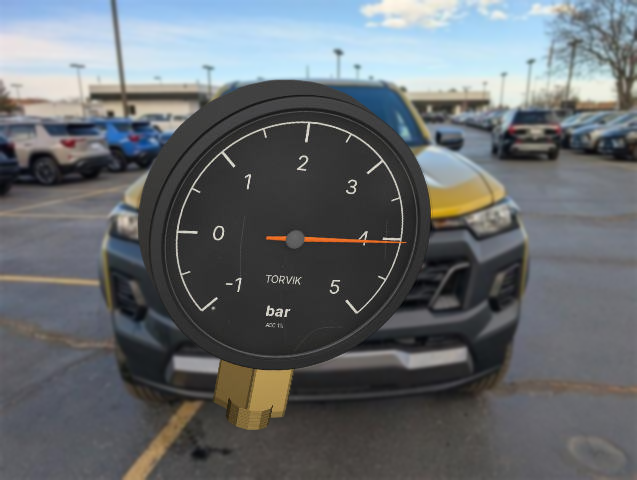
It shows 4 (bar)
